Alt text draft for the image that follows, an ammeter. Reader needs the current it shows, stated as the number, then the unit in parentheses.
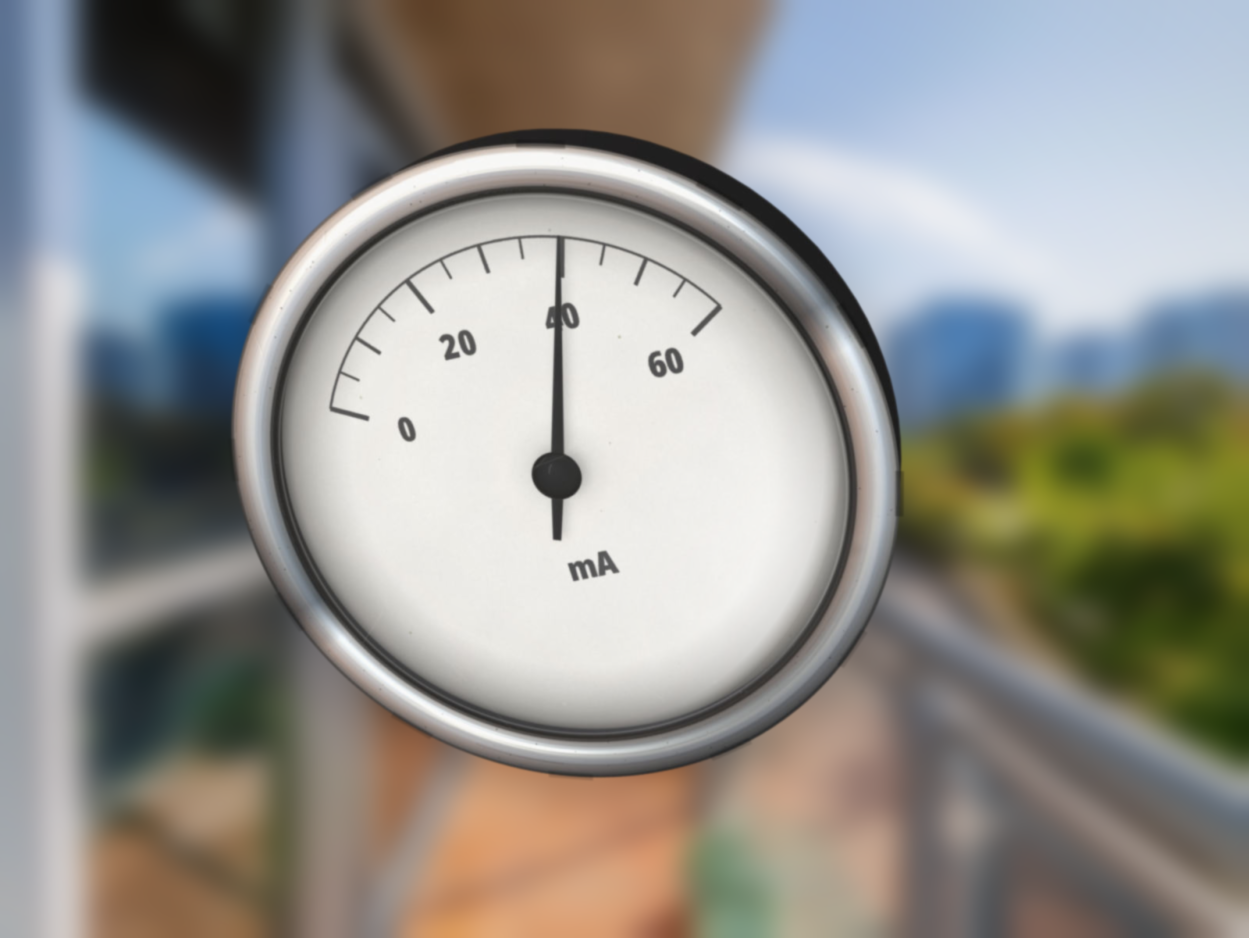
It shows 40 (mA)
